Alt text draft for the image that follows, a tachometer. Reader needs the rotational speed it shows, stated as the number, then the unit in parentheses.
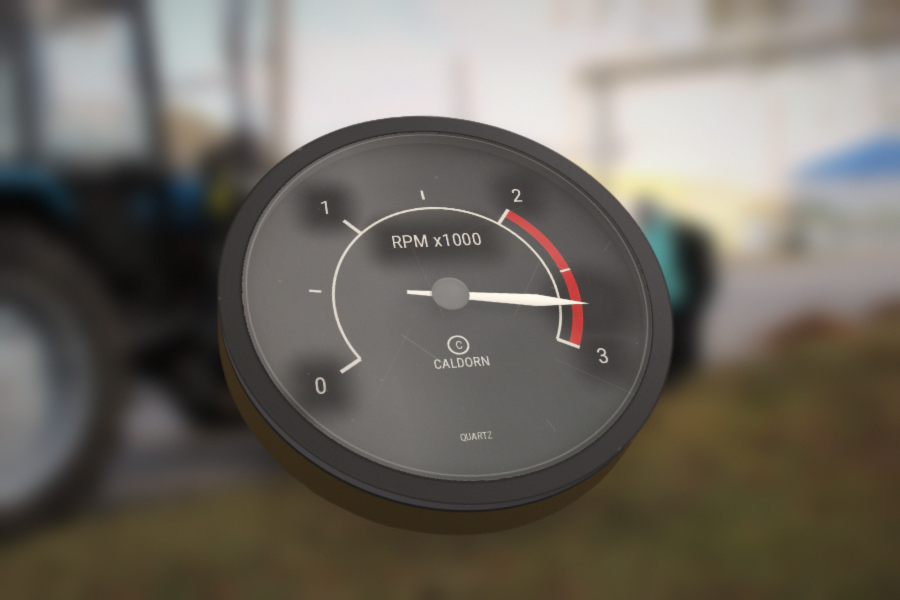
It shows 2750 (rpm)
